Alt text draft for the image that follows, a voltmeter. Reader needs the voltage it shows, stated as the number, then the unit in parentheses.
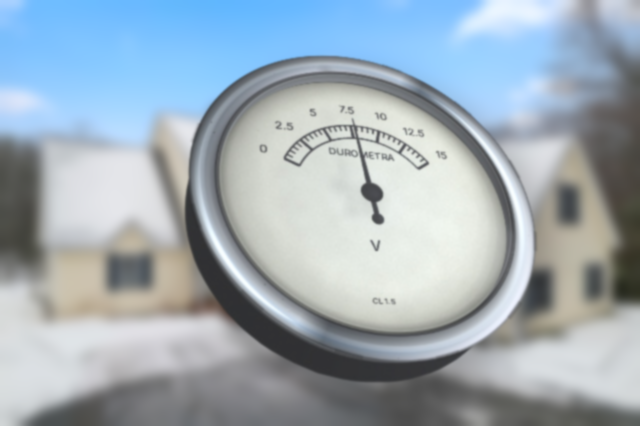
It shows 7.5 (V)
